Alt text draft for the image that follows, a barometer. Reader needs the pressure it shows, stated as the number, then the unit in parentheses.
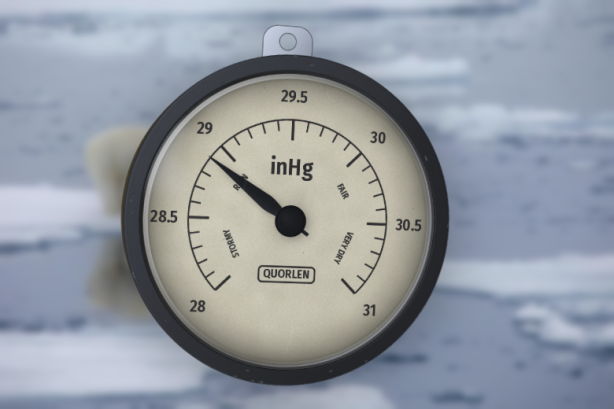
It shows 28.9 (inHg)
